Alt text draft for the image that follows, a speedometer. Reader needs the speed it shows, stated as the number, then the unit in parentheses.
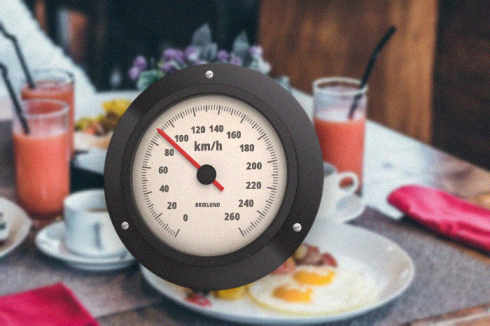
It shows 90 (km/h)
